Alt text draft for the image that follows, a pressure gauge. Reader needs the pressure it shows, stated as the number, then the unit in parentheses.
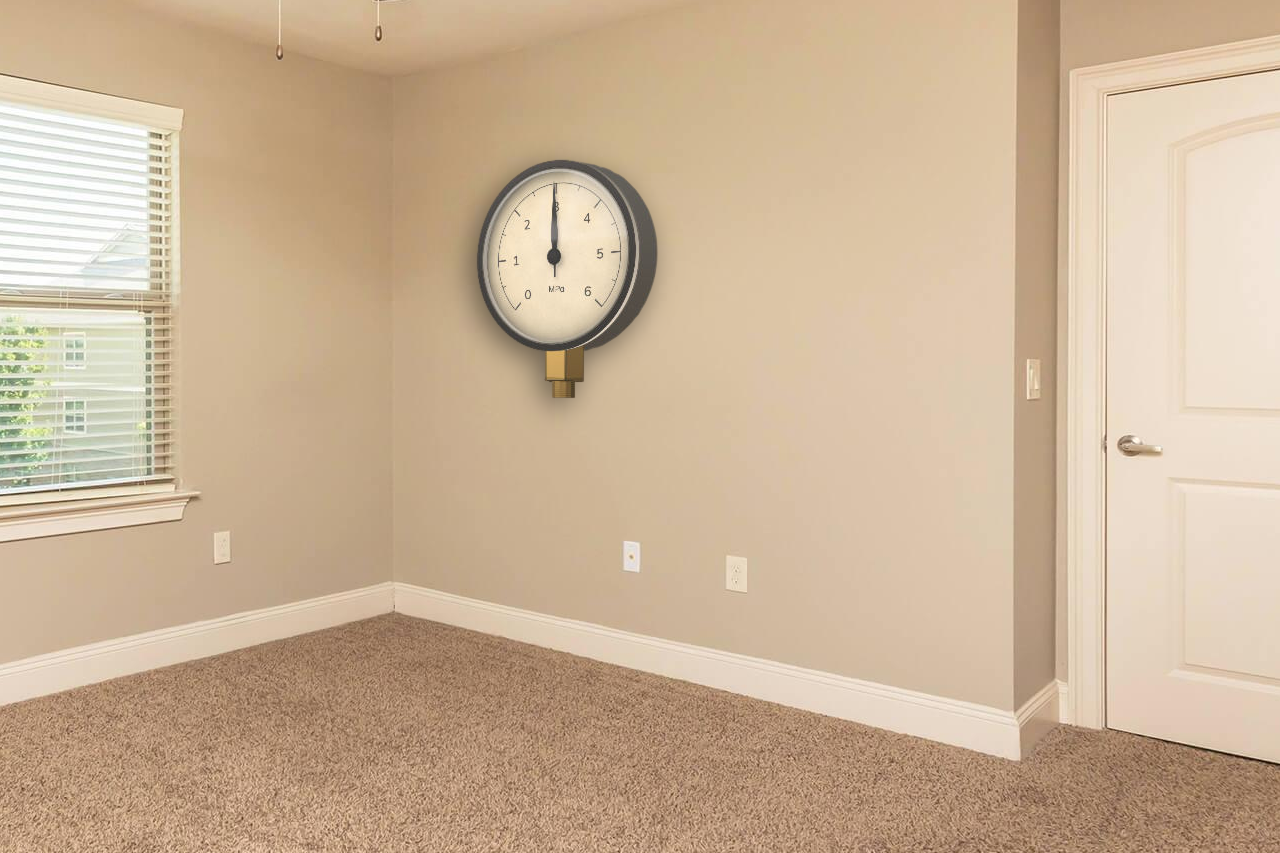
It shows 3 (MPa)
